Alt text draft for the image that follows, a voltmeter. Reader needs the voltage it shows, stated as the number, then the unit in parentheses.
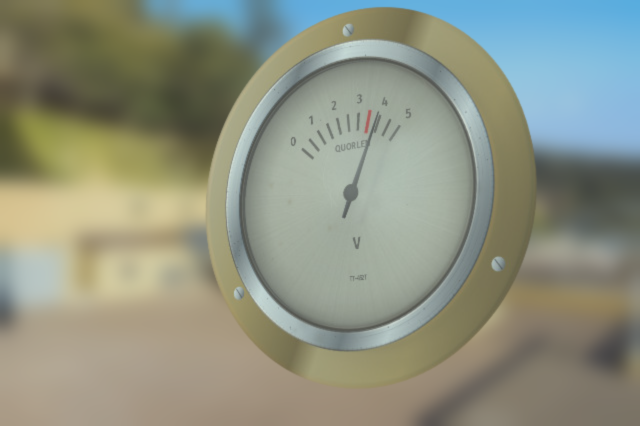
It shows 4 (V)
